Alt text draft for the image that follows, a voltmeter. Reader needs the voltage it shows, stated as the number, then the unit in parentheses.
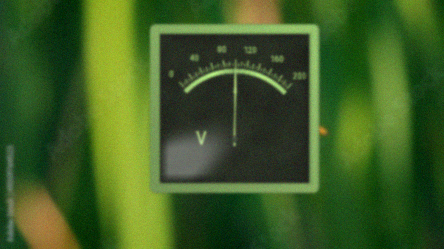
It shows 100 (V)
